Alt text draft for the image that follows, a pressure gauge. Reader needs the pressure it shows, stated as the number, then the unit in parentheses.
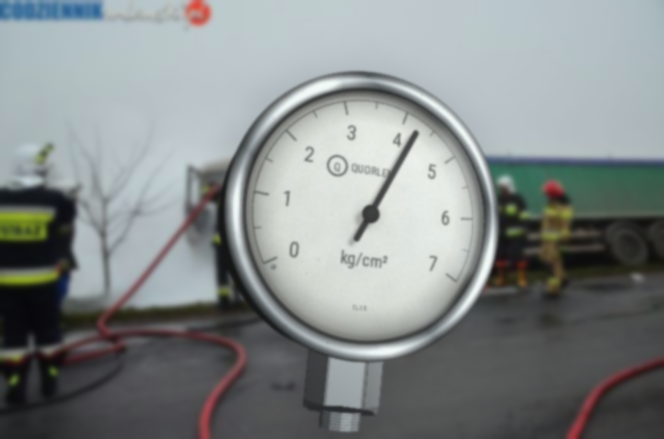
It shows 4.25 (kg/cm²)
